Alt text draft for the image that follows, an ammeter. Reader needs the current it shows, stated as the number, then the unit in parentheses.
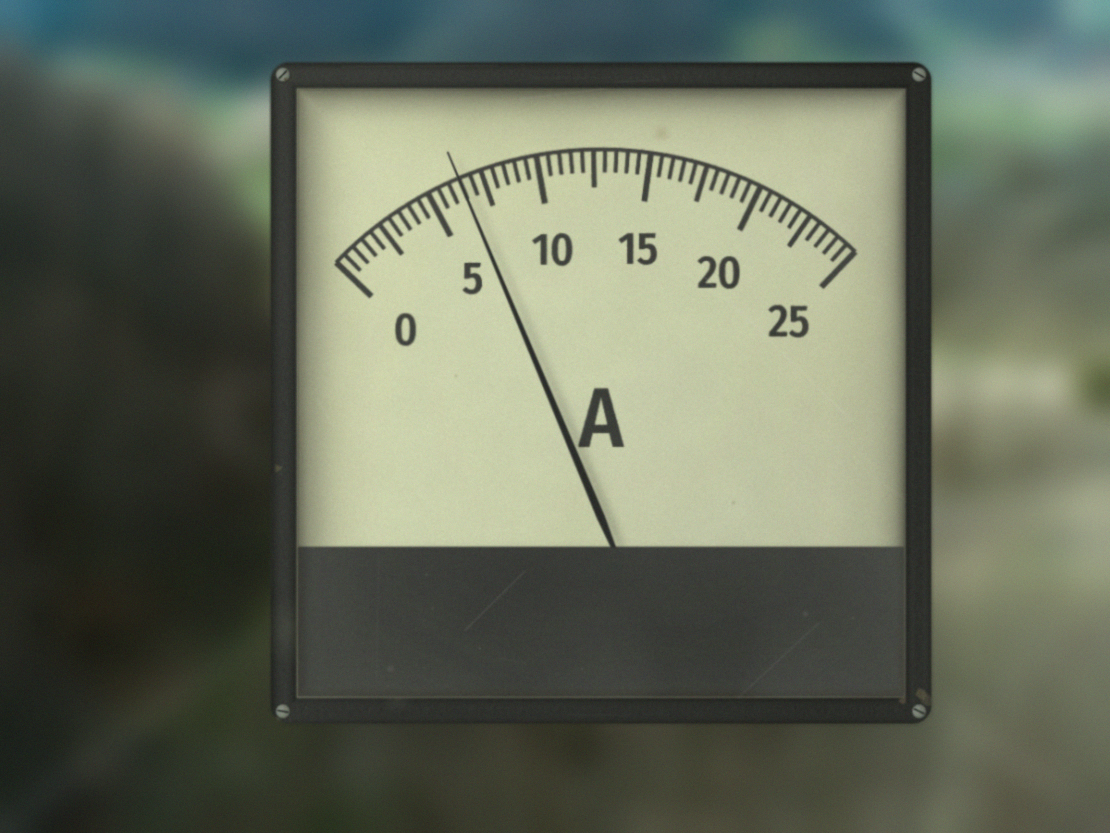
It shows 6.5 (A)
